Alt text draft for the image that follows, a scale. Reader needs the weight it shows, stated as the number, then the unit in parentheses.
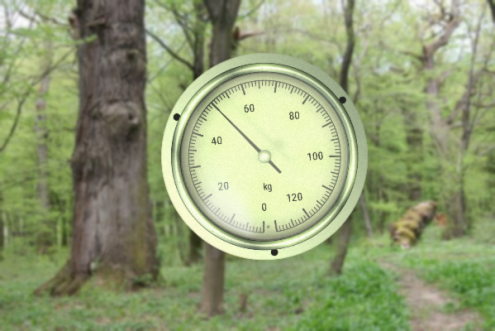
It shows 50 (kg)
